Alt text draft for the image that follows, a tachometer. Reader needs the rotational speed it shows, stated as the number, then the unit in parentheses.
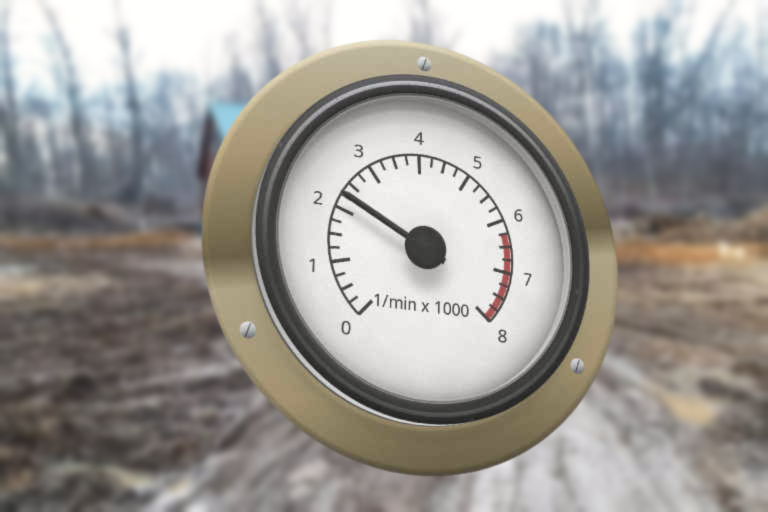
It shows 2250 (rpm)
